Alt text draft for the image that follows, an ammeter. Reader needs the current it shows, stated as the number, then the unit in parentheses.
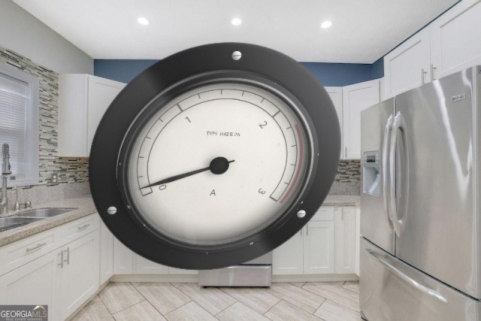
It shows 0.1 (A)
